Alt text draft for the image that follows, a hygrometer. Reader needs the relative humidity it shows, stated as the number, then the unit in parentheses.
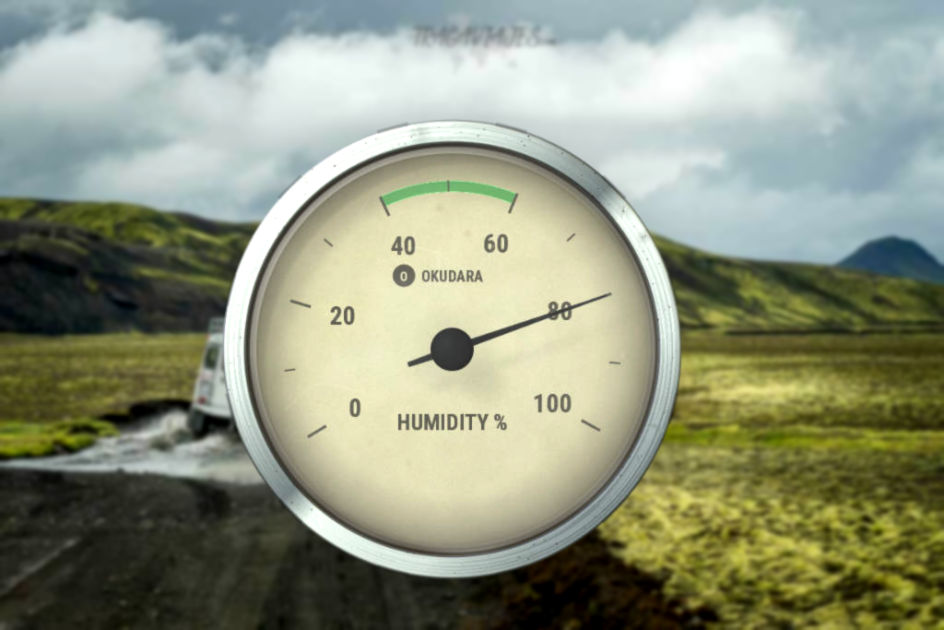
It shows 80 (%)
